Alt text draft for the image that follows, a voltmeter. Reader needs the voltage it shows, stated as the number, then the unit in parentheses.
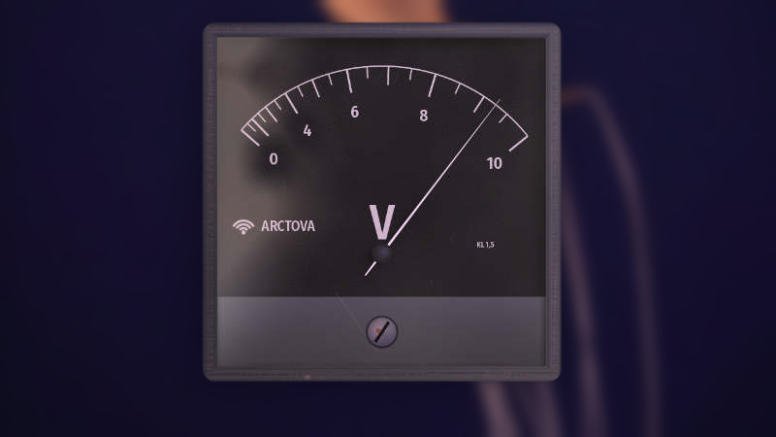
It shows 9.25 (V)
